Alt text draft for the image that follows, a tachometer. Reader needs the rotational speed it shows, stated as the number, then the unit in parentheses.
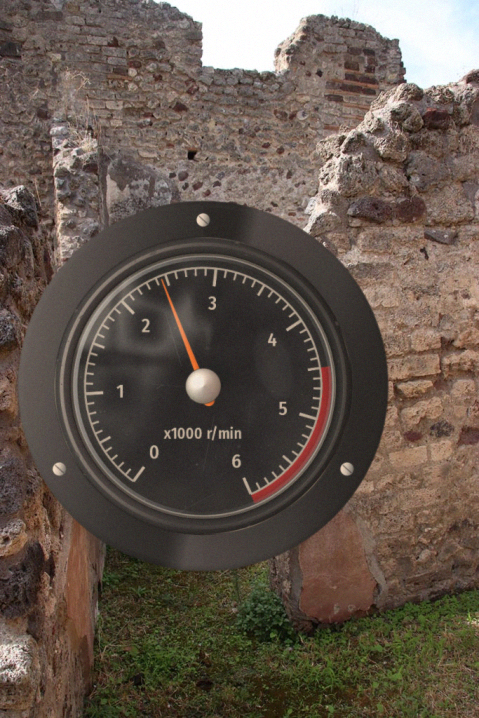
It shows 2450 (rpm)
